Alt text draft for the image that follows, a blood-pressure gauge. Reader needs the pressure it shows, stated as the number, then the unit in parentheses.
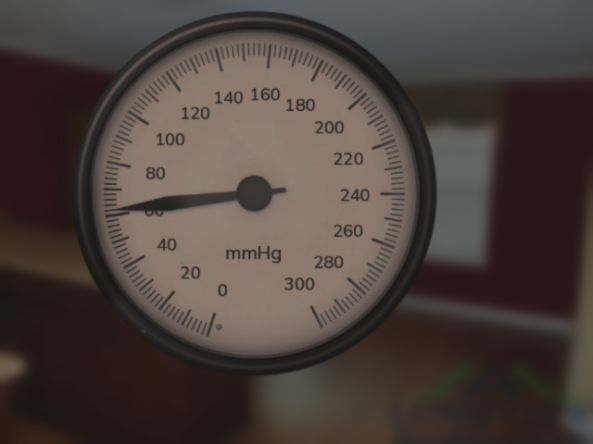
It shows 62 (mmHg)
